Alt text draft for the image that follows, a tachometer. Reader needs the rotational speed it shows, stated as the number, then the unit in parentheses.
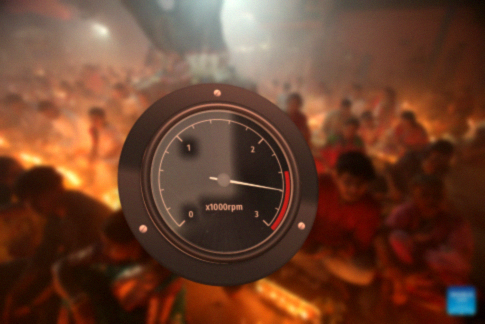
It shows 2600 (rpm)
